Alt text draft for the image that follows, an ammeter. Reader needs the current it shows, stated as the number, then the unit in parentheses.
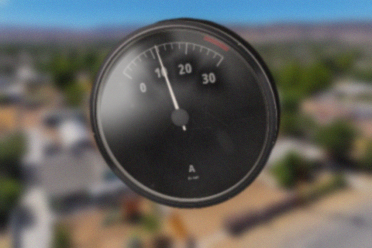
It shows 12 (A)
